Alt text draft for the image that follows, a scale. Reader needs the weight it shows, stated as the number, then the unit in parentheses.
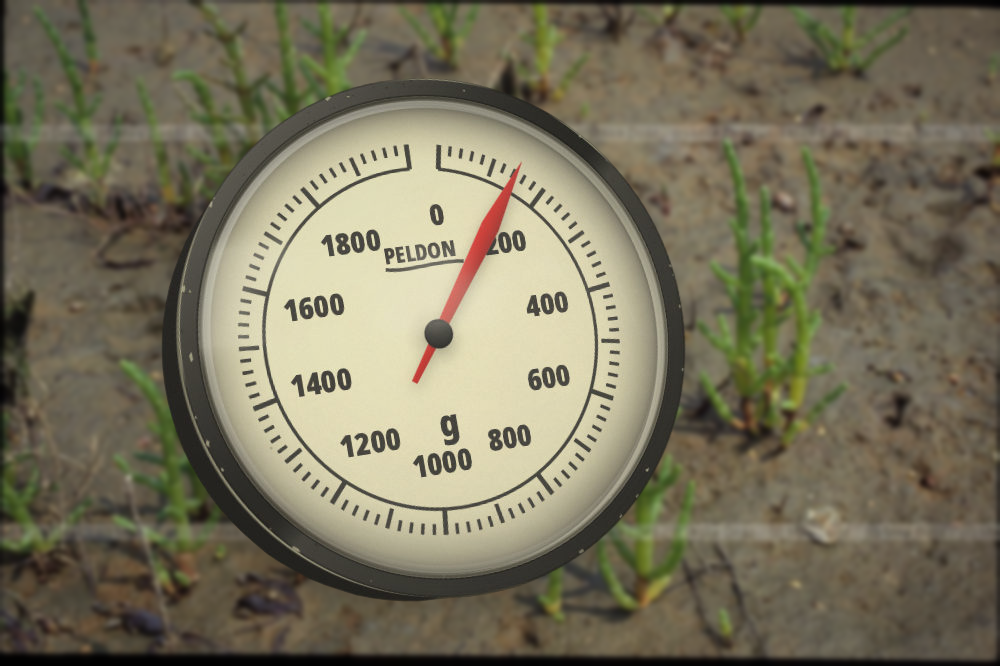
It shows 140 (g)
